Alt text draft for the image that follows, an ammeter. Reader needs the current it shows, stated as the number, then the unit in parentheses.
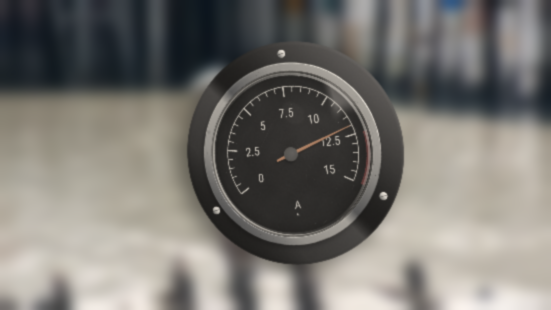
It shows 12 (A)
